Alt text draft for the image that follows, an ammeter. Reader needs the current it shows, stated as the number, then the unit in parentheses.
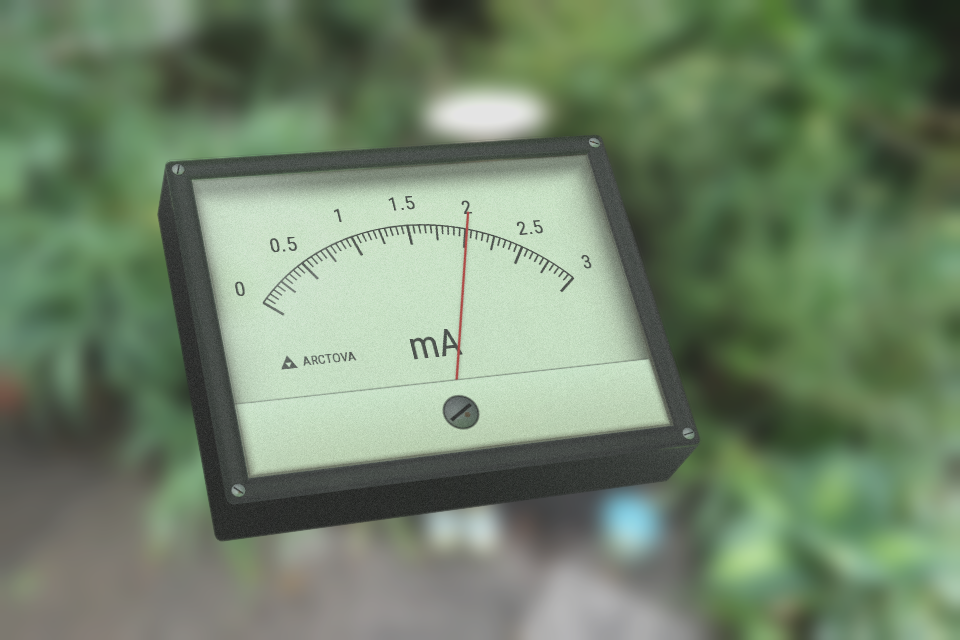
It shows 2 (mA)
